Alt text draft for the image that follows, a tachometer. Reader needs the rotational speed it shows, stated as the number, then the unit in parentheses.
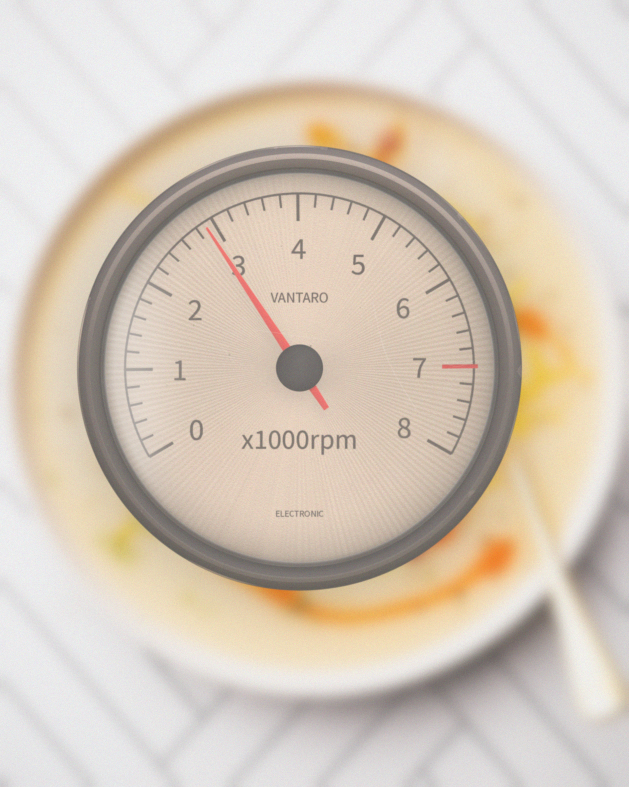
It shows 2900 (rpm)
